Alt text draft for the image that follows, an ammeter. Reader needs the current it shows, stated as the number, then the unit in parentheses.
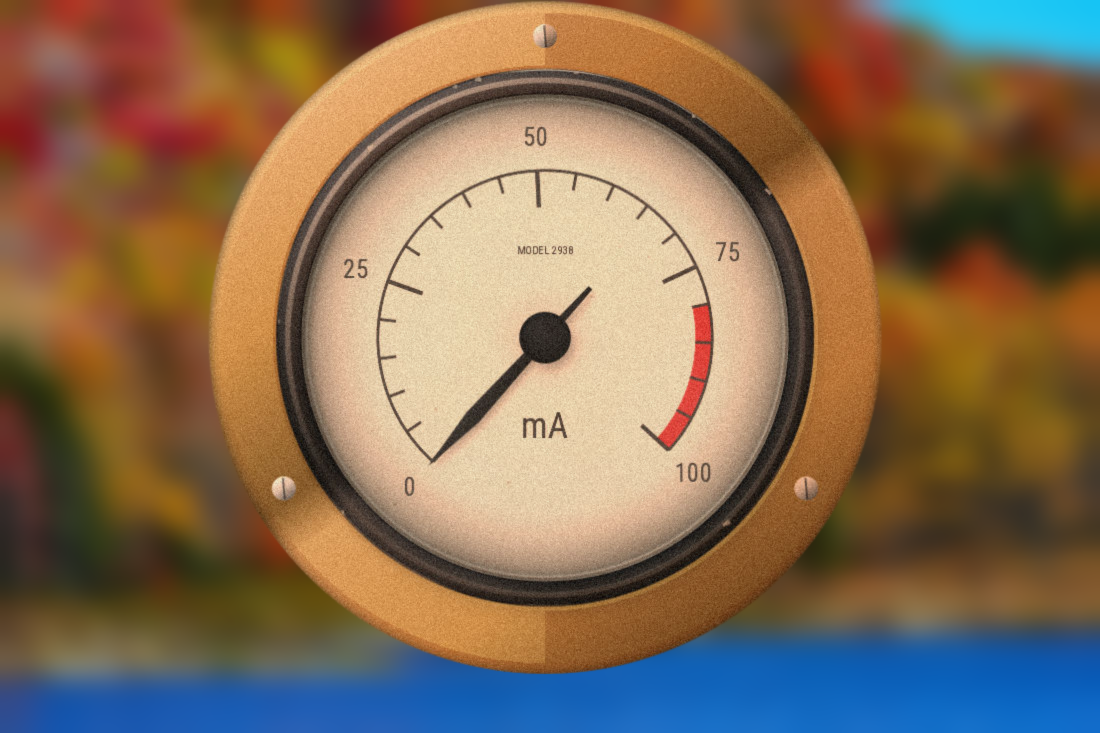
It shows 0 (mA)
